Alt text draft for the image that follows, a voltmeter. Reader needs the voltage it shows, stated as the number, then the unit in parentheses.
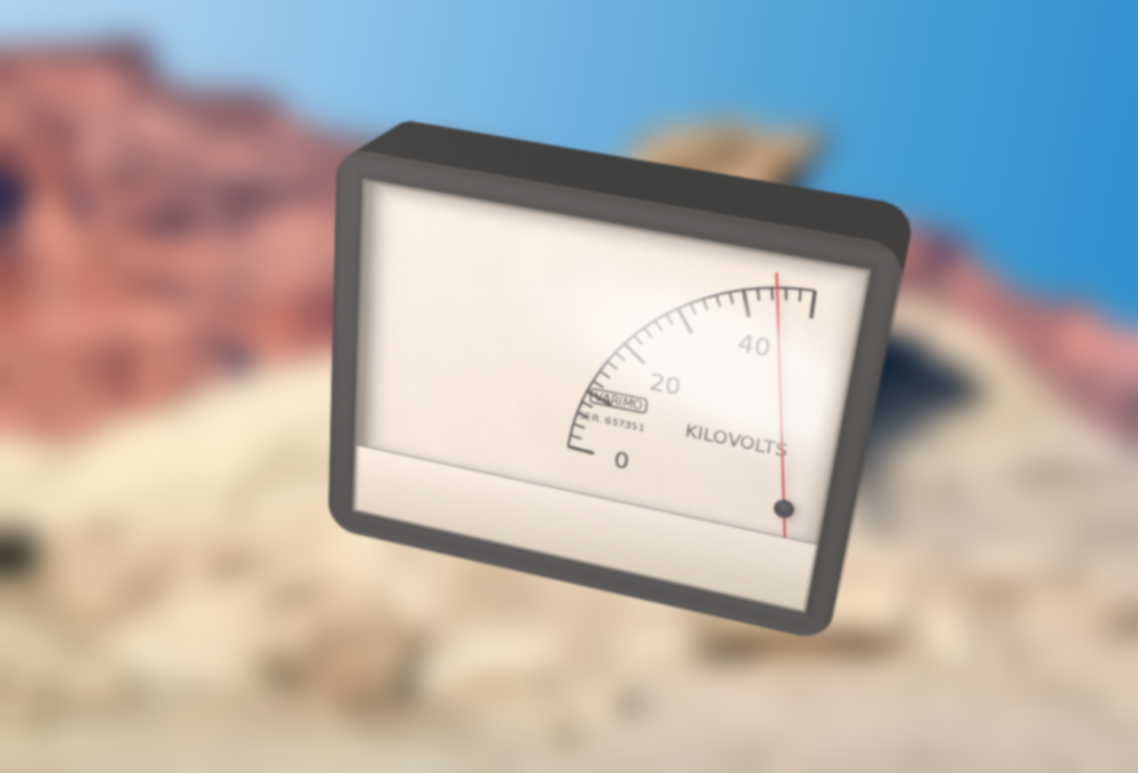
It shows 45 (kV)
